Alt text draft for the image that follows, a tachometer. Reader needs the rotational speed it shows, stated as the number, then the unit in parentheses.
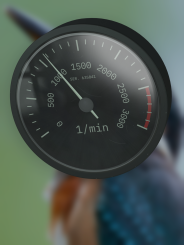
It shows 1100 (rpm)
